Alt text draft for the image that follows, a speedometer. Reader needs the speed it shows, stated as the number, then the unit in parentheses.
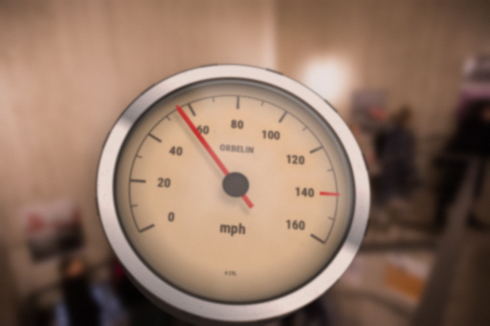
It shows 55 (mph)
